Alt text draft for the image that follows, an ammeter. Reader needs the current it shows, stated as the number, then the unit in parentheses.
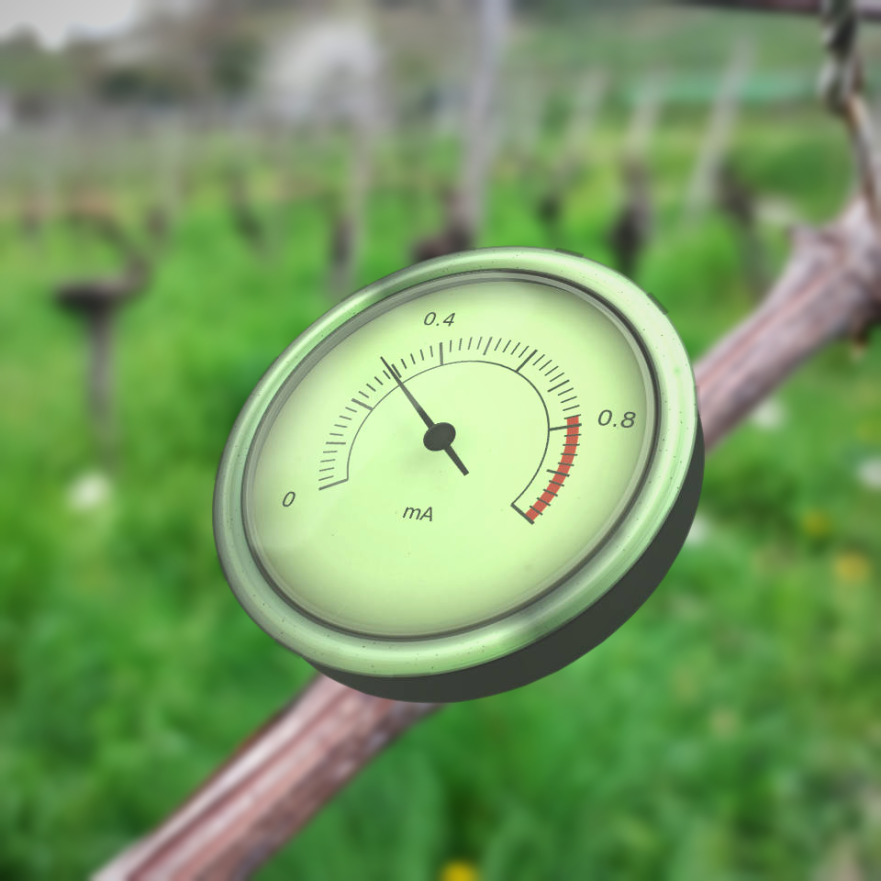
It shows 0.29 (mA)
